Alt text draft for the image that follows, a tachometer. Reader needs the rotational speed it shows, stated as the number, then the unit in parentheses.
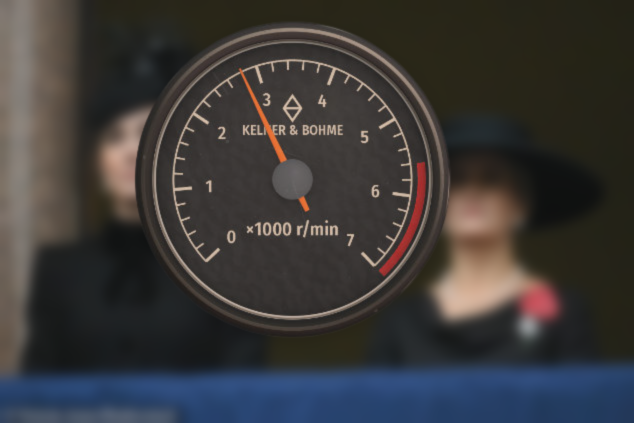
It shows 2800 (rpm)
